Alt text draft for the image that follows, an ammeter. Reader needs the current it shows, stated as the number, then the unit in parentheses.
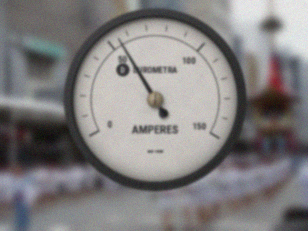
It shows 55 (A)
